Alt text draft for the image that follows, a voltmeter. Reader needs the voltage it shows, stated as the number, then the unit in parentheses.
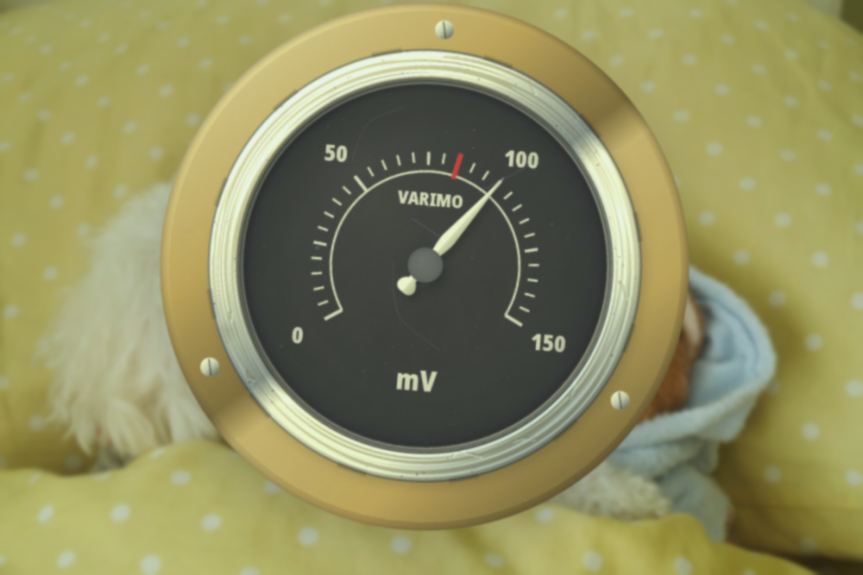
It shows 100 (mV)
